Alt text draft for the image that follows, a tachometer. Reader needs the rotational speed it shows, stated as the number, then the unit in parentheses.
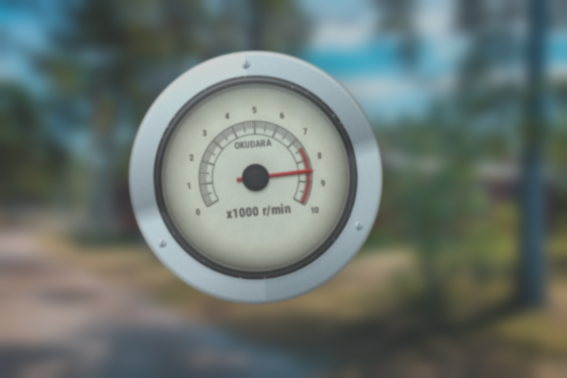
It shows 8500 (rpm)
